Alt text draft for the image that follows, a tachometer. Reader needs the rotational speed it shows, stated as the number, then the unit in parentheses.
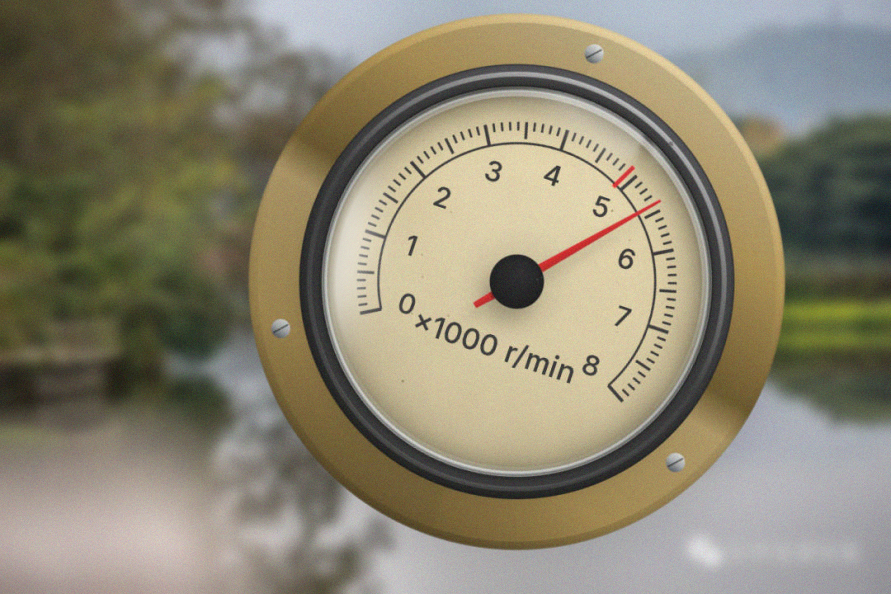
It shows 5400 (rpm)
